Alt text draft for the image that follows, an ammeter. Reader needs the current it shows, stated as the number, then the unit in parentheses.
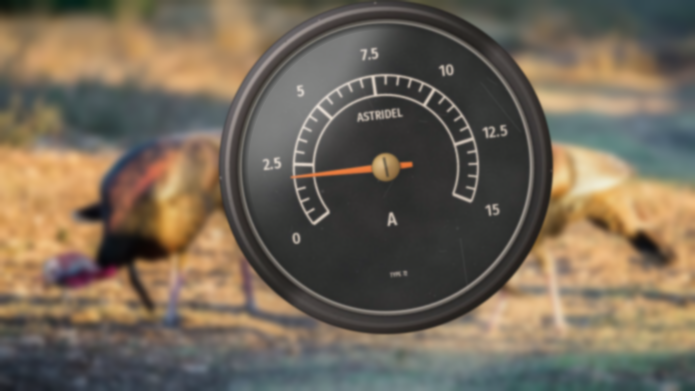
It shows 2 (A)
